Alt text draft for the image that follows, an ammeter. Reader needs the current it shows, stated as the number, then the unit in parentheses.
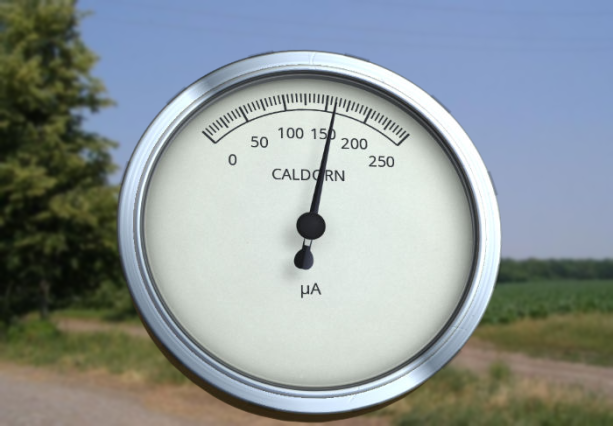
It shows 160 (µA)
